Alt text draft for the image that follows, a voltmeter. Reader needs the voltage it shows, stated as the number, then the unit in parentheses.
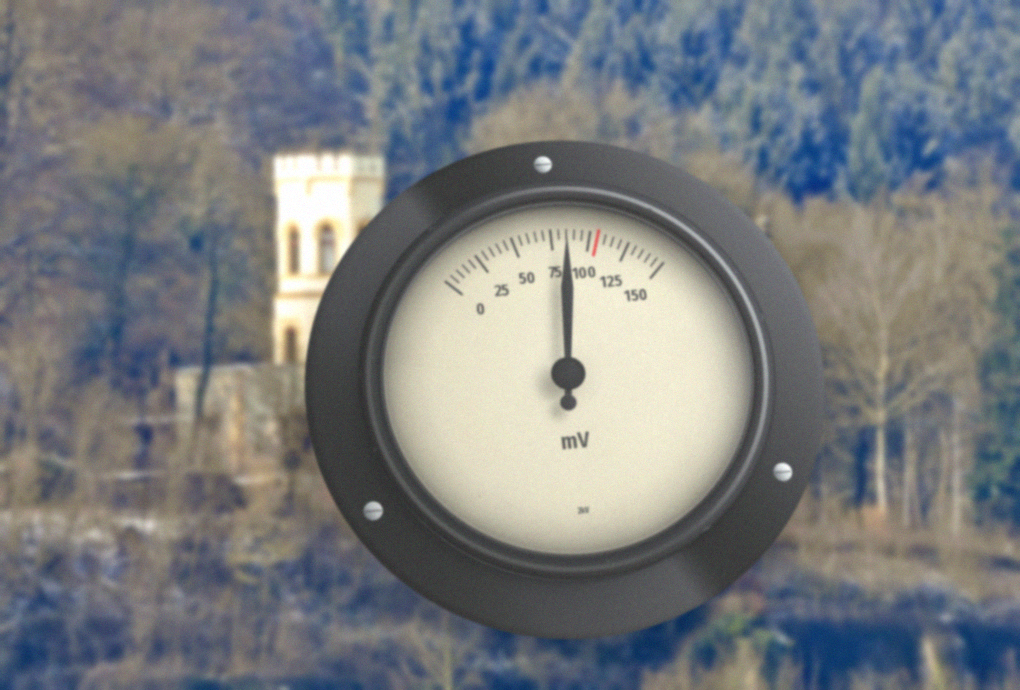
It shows 85 (mV)
